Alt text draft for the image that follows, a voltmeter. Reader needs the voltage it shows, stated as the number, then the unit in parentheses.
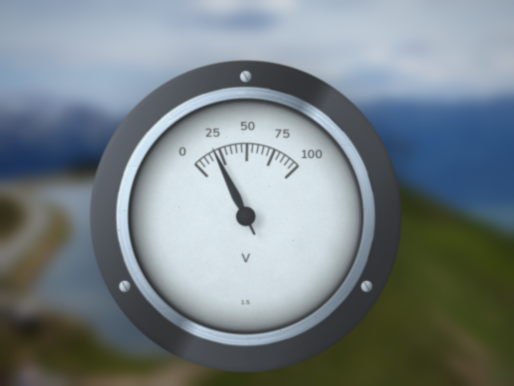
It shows 20 (V)
